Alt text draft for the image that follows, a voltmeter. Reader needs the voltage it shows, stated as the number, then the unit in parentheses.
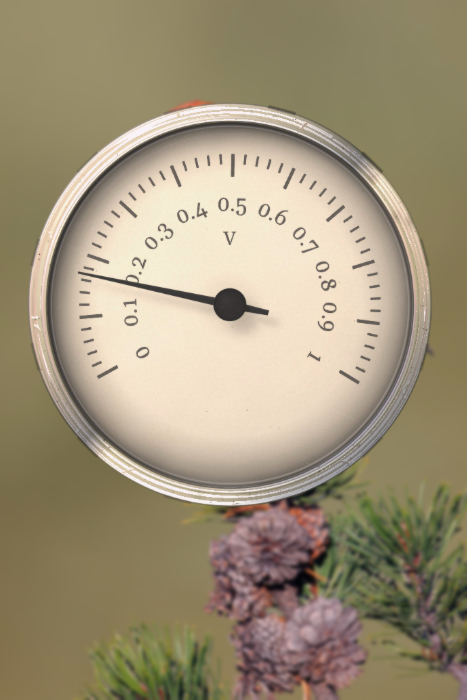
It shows 0.17 (V)
